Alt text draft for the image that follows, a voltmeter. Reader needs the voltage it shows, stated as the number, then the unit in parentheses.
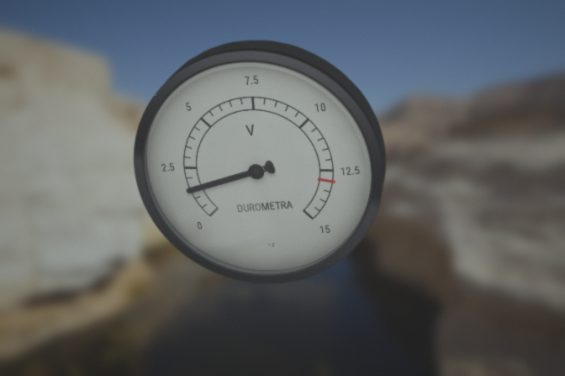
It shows 1.5 (V)
